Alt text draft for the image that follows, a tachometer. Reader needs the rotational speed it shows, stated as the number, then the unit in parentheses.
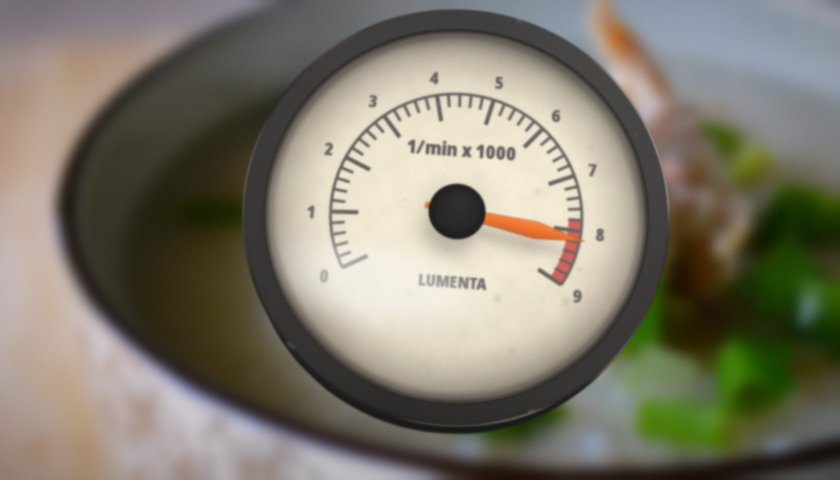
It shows 8200 (rpm)
